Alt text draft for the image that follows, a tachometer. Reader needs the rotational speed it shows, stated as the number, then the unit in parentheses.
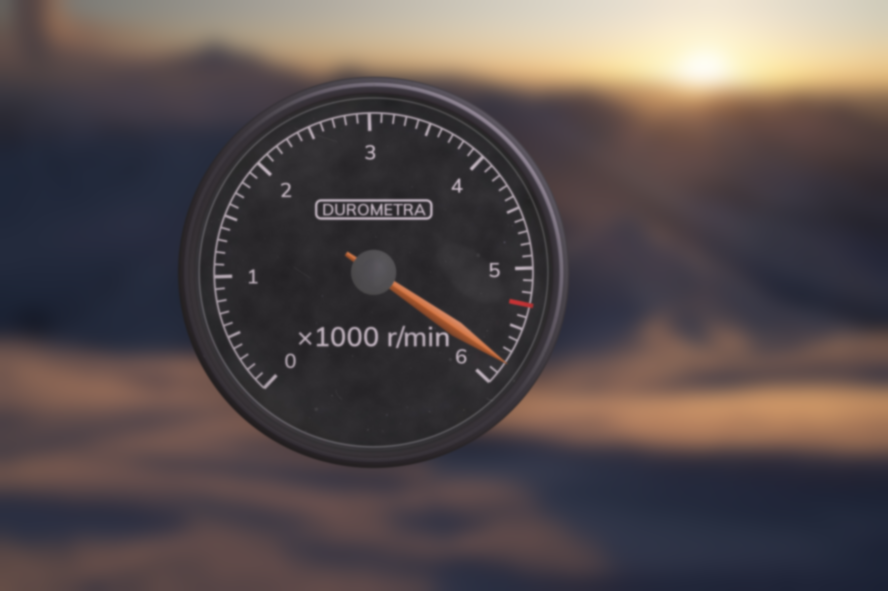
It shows 5800 (rpm)
